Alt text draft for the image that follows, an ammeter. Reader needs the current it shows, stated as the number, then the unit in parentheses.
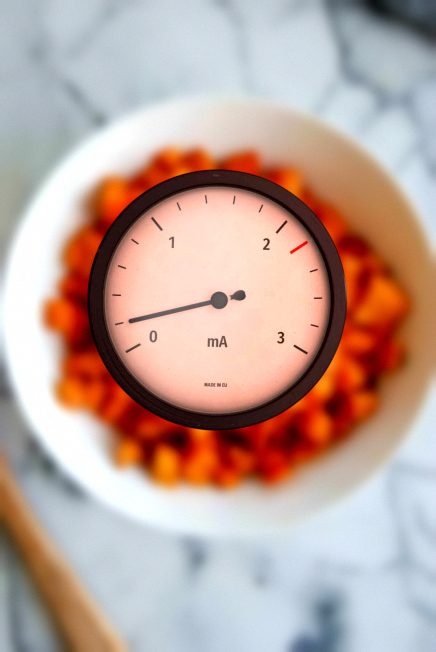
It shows 0.2 (mA)
